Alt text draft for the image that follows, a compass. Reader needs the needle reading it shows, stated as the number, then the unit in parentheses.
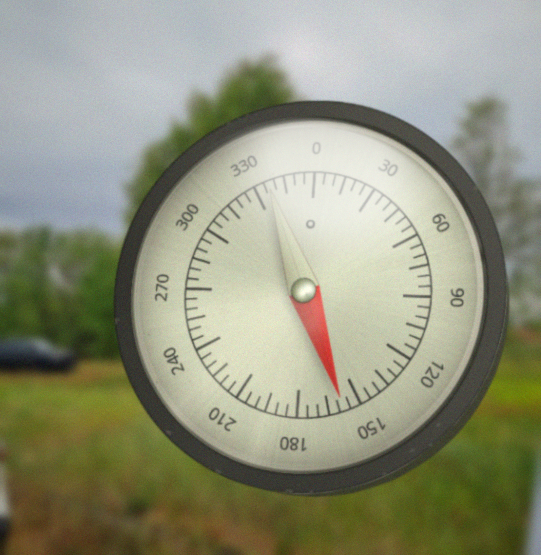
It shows 157.5 (°)
